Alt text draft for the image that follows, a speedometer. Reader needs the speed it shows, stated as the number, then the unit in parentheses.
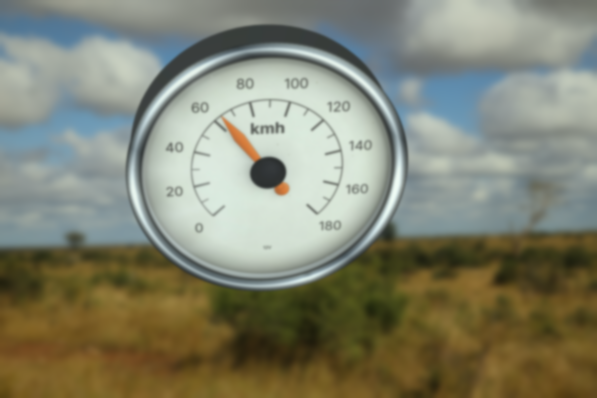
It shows 65 (km/h)
